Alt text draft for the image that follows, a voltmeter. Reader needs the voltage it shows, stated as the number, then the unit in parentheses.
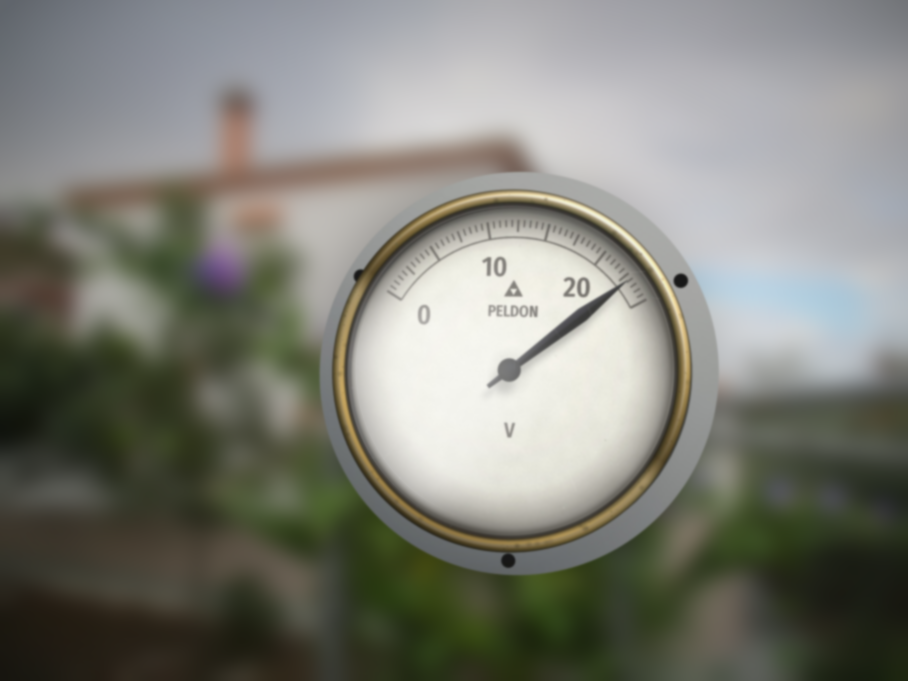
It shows 23 (V)
